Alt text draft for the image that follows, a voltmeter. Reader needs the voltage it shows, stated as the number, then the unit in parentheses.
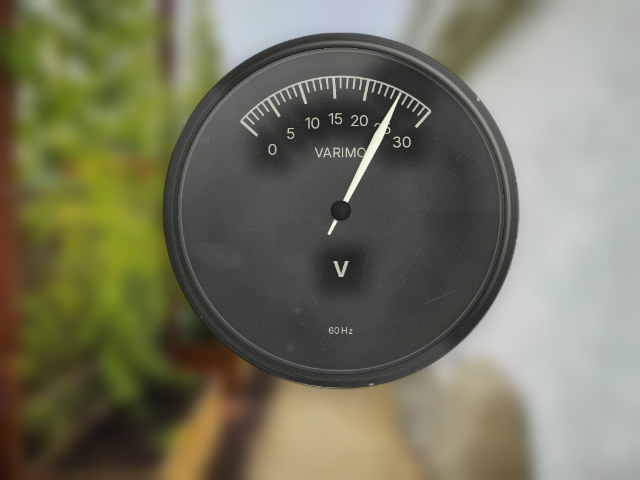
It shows 25 (V)
